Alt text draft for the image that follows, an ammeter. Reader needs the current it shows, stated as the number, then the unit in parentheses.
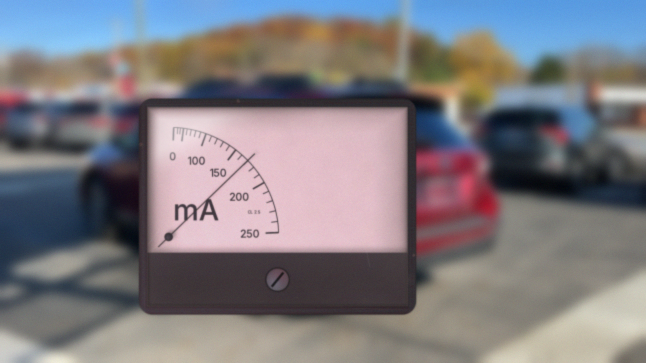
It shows 170 (mA)
